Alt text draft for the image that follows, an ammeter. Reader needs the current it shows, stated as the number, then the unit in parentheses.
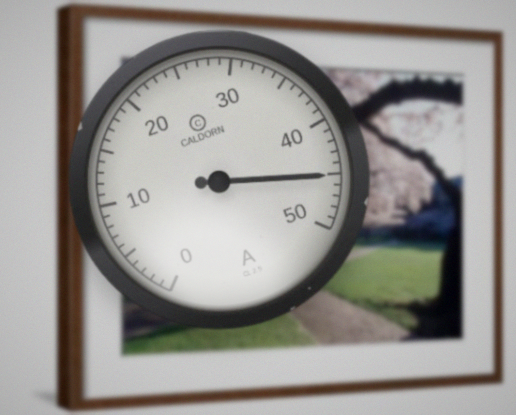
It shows 45 (A)
